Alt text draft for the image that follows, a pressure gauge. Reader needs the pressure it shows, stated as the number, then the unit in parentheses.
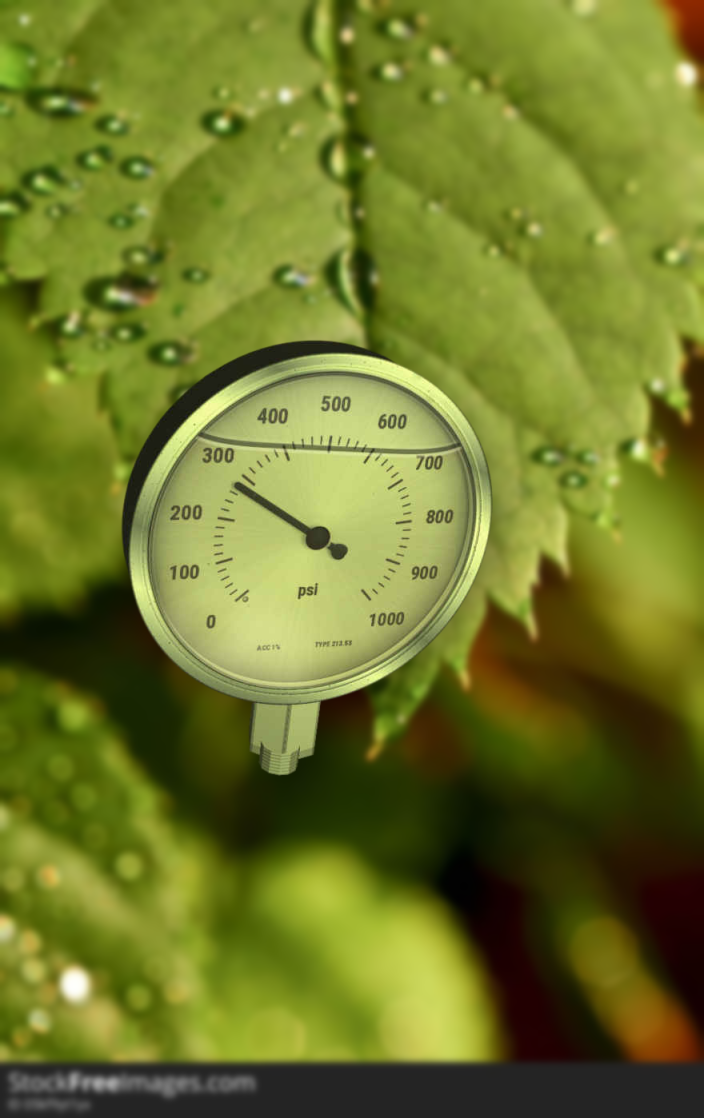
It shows 280 (psi)
